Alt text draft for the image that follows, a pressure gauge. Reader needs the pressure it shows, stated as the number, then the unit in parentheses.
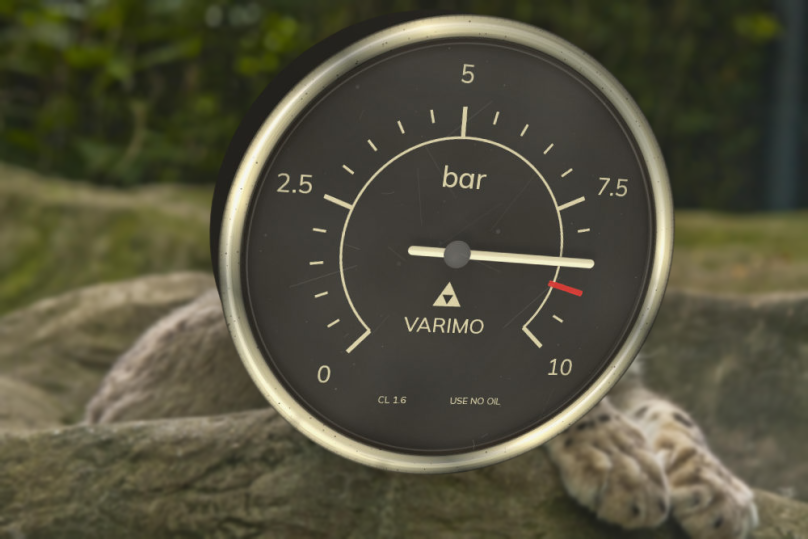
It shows 8.5 (bar)
